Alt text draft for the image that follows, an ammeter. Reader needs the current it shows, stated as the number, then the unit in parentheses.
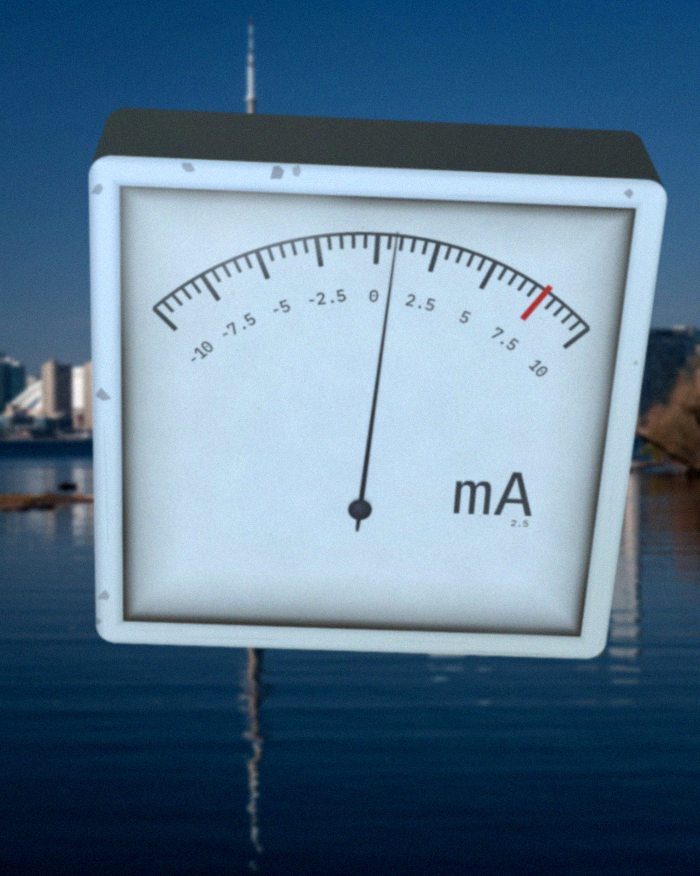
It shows 0.75 (mA)
